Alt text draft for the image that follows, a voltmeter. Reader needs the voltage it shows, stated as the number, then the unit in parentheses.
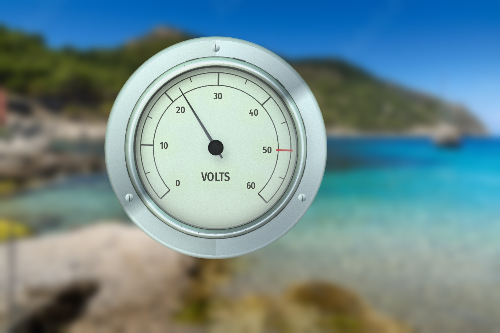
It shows 22.5 (V)
